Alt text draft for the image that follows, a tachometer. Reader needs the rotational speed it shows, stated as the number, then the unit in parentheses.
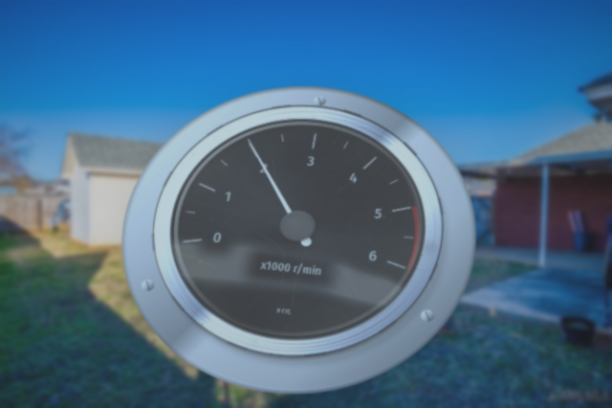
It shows 2000 (rpm)
